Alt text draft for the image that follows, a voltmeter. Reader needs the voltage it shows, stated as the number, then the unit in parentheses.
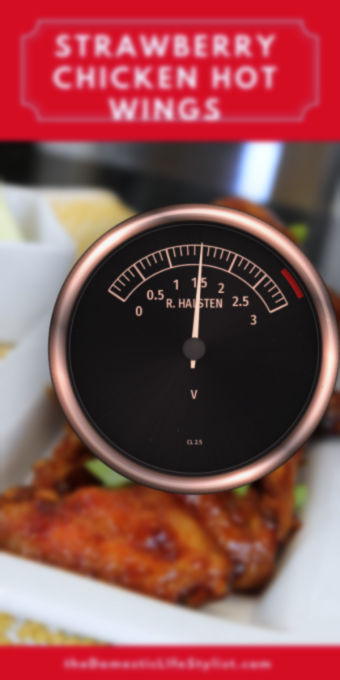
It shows 1.5 (V)
